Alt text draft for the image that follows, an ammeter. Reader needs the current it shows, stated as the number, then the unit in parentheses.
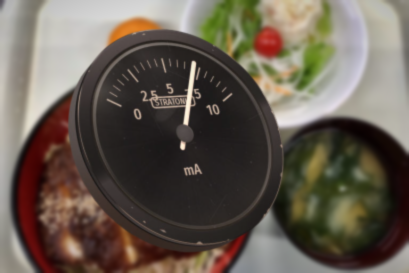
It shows 7 (mA)
